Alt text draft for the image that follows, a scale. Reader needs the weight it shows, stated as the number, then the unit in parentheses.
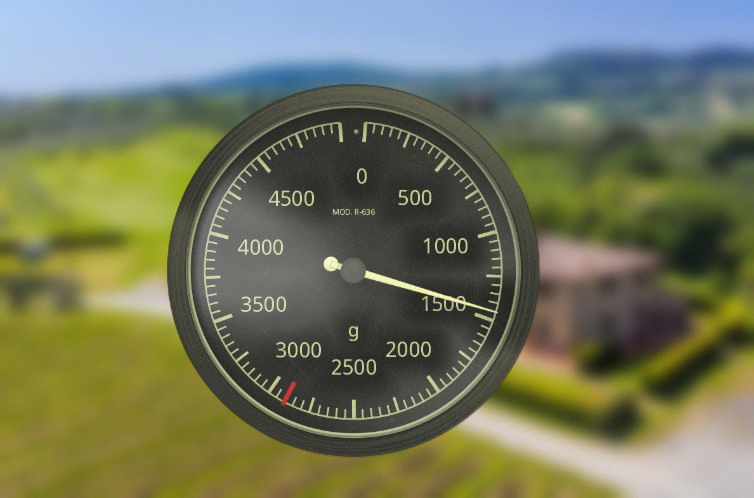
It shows 1450 (g)
